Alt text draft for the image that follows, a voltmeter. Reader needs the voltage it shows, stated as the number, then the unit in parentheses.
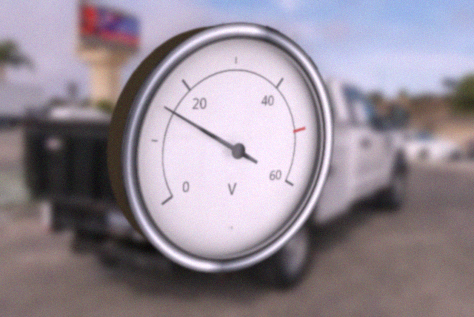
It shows 15 (V)
